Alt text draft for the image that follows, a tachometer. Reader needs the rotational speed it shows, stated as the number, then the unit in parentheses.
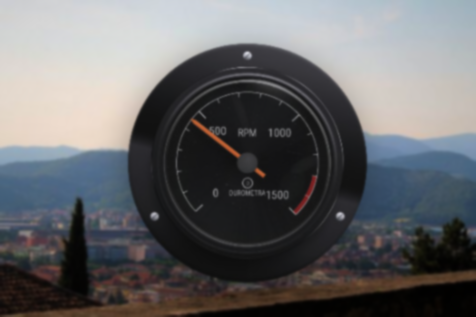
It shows 450 (rpm)
